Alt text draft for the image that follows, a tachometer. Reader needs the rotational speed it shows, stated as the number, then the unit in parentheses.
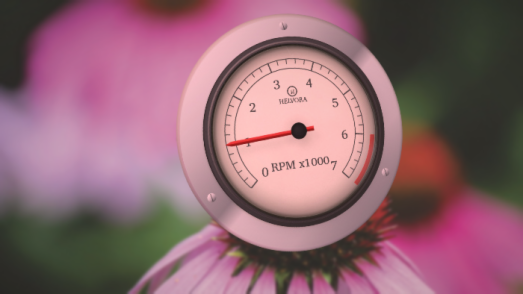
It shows 1000 (rpm)
